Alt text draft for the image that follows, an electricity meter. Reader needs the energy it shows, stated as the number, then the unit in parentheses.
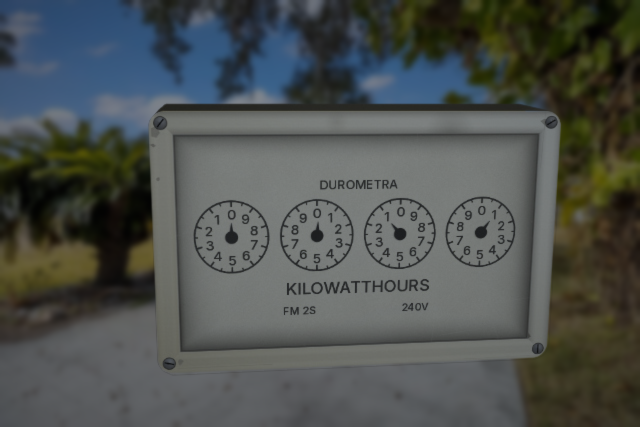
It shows 11 (kWh)
